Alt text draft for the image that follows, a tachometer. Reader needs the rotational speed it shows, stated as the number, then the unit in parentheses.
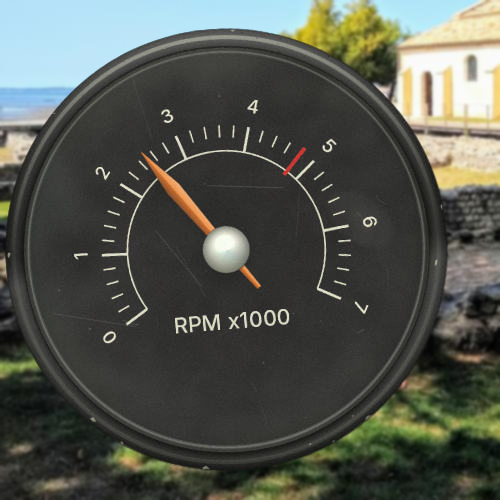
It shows 2500 (rpm)
